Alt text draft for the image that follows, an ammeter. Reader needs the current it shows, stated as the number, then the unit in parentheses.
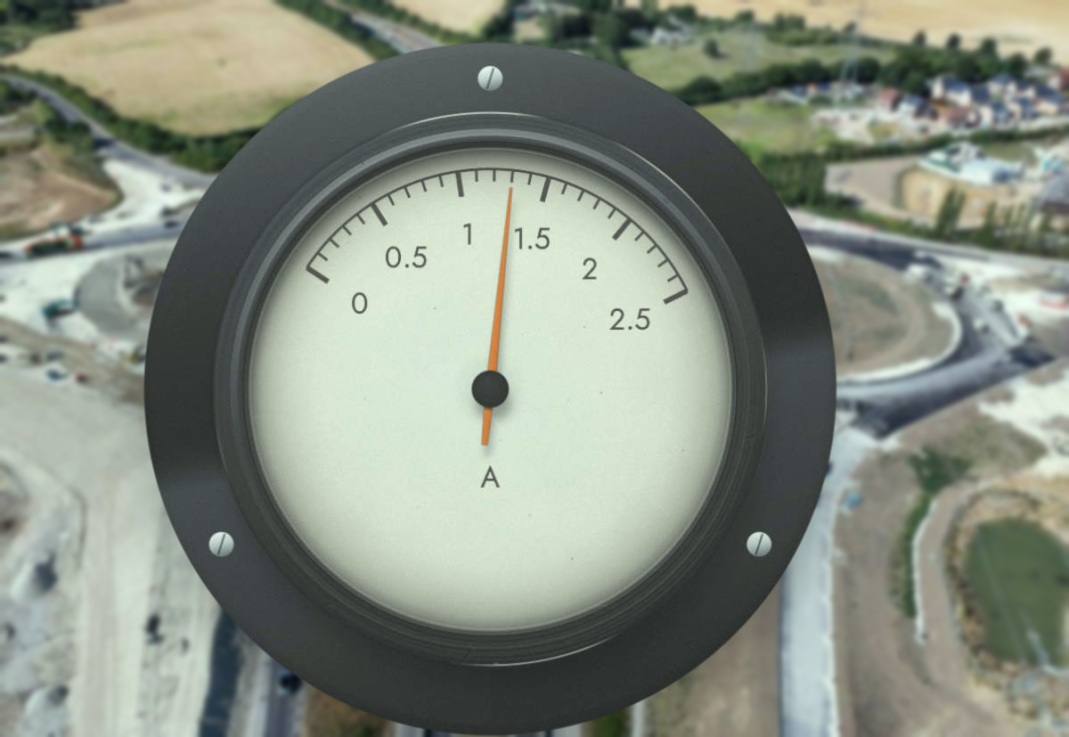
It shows 1.3 (A)
